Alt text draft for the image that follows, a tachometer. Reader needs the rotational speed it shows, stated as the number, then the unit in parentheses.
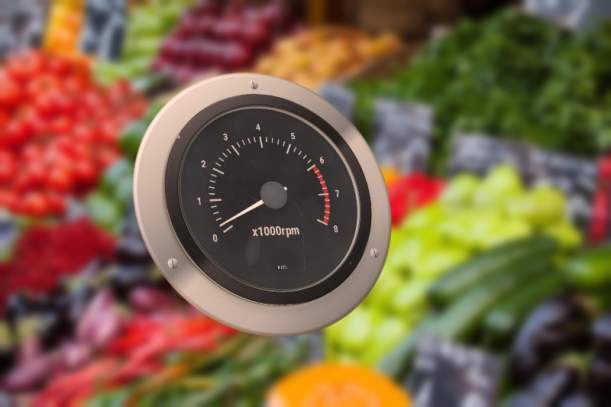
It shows 200 (rpm)
